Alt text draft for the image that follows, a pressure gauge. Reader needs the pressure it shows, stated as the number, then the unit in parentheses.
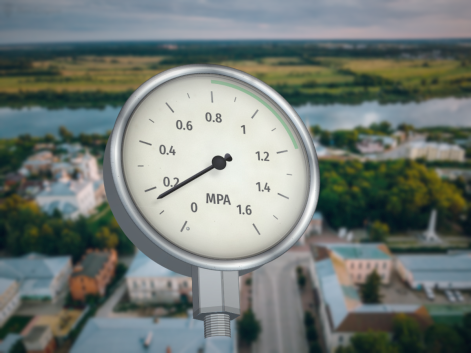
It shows 0.15 (MPa)
